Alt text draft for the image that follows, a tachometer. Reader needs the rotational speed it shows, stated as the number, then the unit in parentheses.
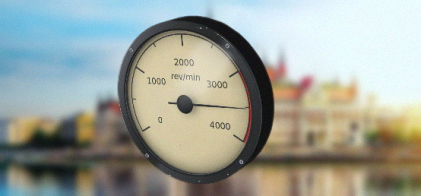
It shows 3500 (rpm)
